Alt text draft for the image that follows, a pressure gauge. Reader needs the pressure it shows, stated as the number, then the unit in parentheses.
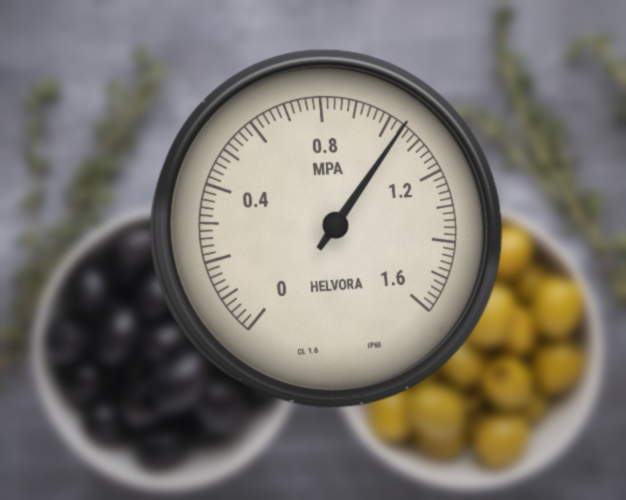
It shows 1.04 (MPa)
